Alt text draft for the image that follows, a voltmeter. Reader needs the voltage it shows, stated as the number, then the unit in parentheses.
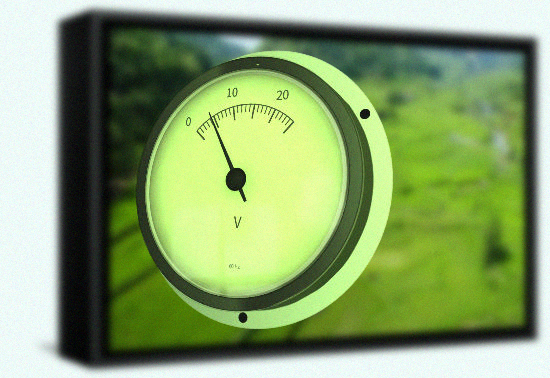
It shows 5 (V)
